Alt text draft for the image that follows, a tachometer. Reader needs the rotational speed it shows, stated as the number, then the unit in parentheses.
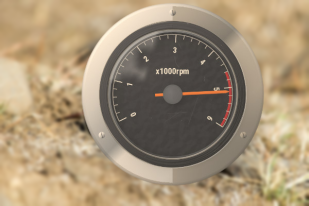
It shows 5100 (rpm)
